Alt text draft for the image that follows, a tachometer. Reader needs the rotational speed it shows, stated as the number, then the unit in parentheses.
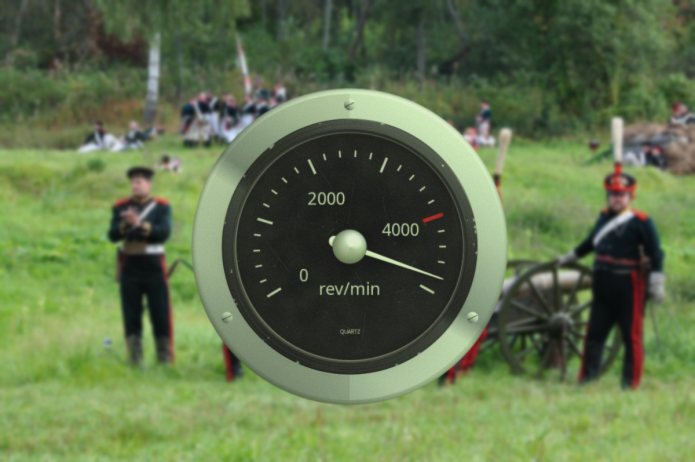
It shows 4800 (rpm)
